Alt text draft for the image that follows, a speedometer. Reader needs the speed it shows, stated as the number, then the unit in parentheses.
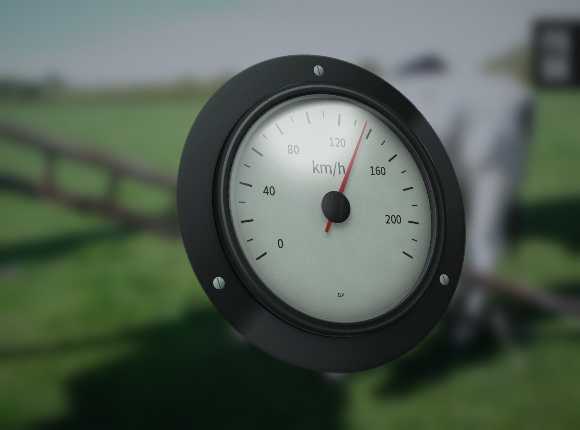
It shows 135 (km/h)
